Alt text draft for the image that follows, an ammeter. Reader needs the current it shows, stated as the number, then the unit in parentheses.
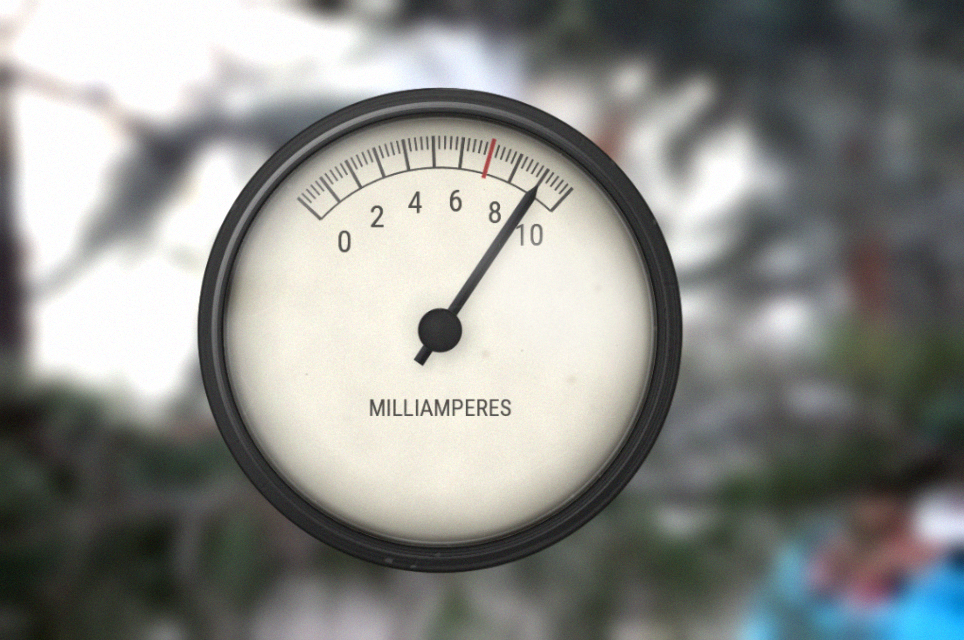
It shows 9 (mA)
